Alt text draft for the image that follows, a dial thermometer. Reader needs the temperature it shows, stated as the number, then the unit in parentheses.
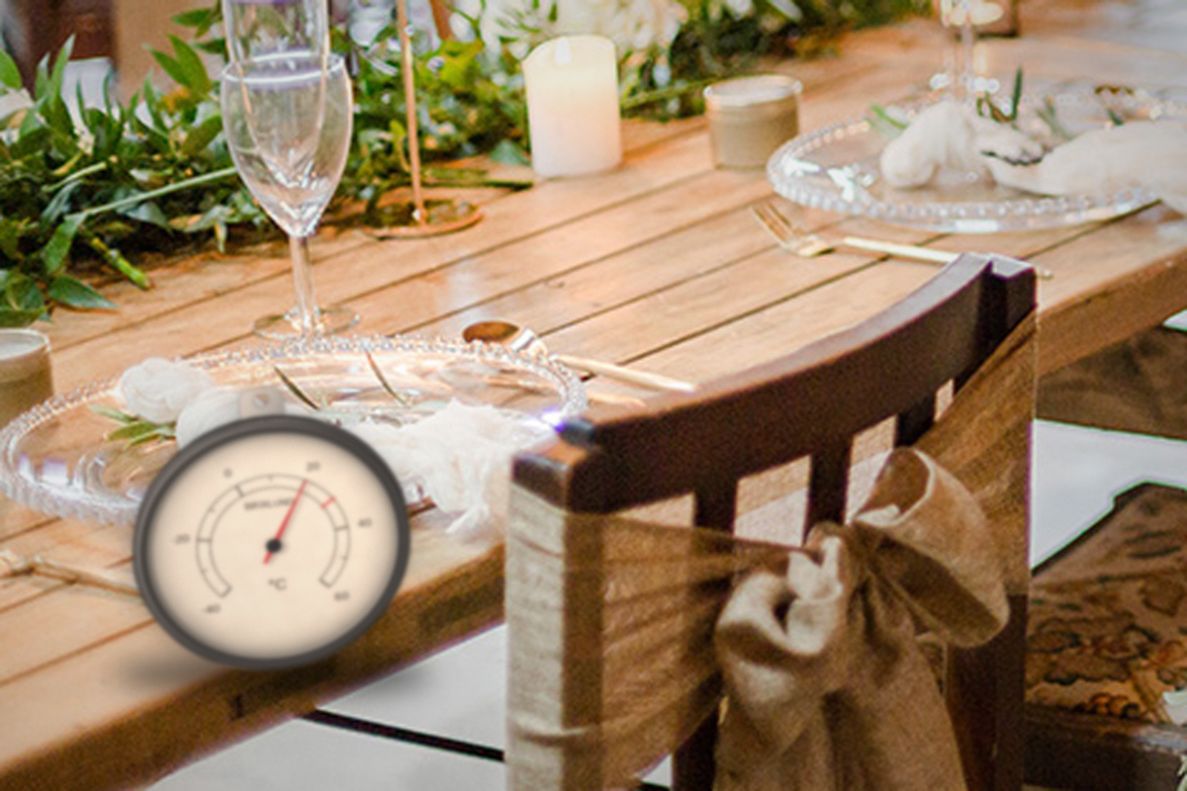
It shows 20 (°C)
